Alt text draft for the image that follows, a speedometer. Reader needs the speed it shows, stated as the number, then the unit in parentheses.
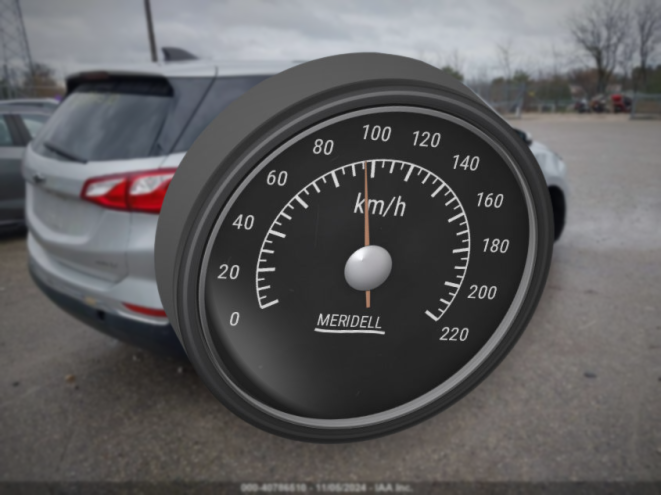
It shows 95 (km/h)
